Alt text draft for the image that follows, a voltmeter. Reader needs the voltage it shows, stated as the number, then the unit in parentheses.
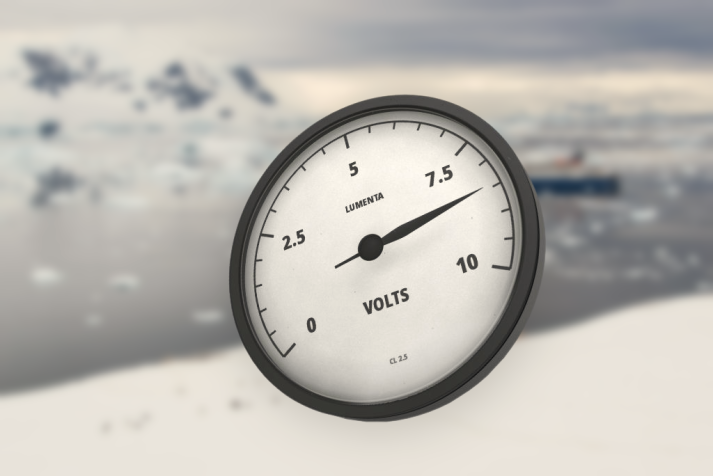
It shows 8.5 (V)
